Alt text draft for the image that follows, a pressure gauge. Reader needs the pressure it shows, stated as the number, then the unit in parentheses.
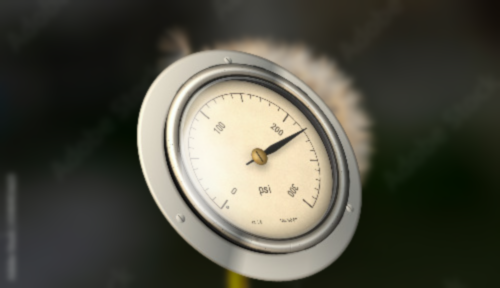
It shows 220 (psi)
